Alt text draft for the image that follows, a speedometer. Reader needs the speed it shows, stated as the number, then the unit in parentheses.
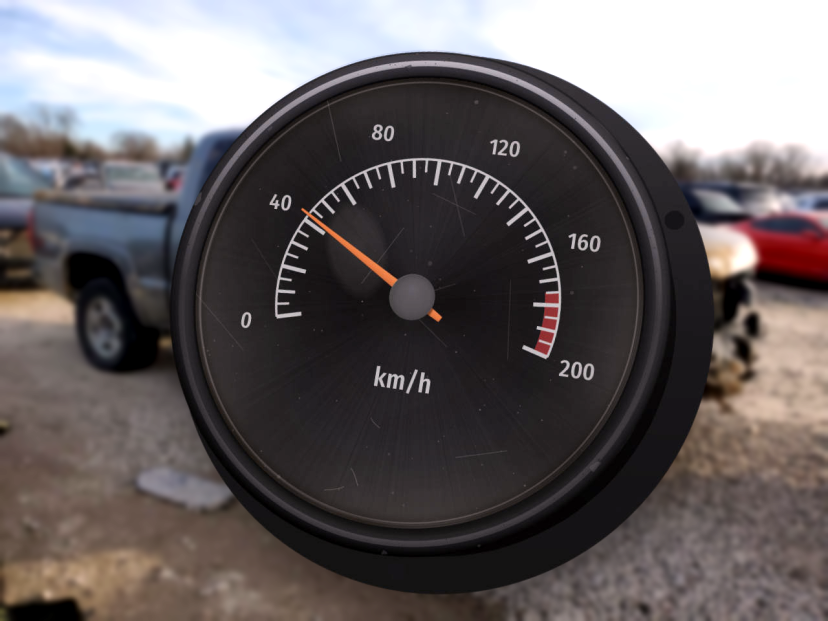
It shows 42.5 (km/h)
